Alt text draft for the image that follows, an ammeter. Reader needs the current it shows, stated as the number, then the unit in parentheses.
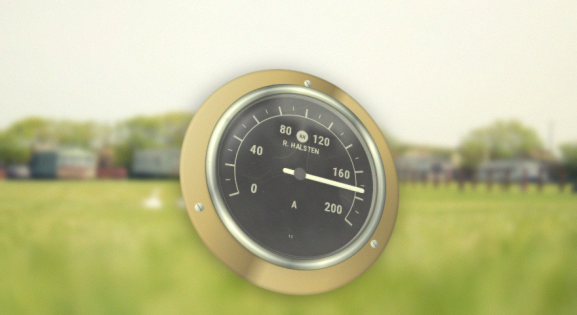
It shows 175 (A)
